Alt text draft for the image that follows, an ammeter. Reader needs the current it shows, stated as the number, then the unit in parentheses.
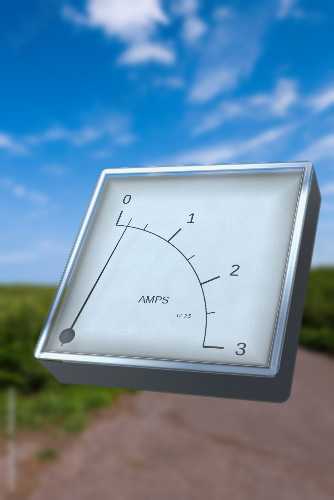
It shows 0.25 (A)
